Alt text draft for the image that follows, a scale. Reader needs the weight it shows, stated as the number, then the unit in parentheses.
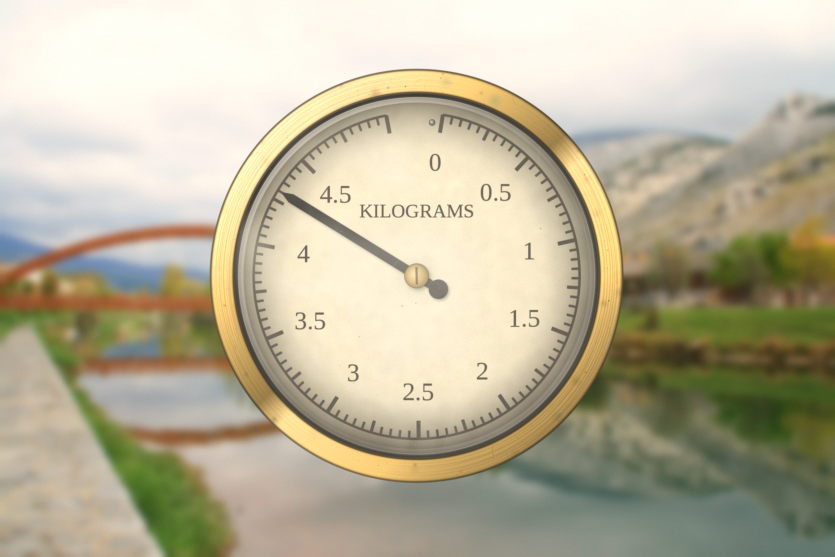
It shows 4.3 (kg)
